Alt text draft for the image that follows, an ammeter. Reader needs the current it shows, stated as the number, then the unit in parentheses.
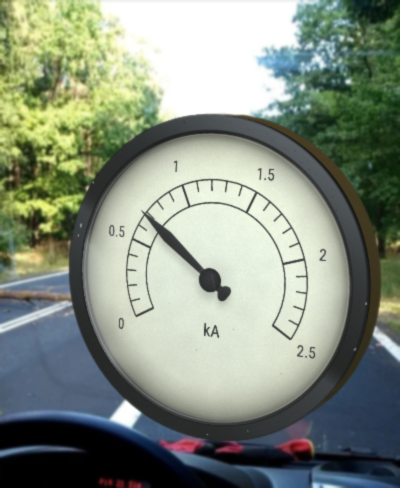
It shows 0.7 (kA)
